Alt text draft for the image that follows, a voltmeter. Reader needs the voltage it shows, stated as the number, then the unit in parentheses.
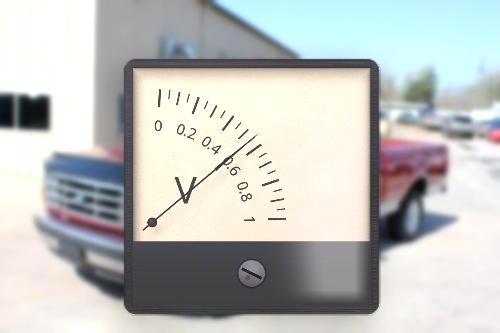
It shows 0.55 (V)
